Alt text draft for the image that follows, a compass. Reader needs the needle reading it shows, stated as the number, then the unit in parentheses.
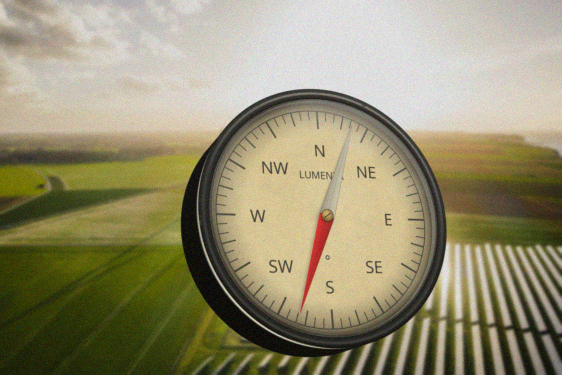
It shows 200 (°)
